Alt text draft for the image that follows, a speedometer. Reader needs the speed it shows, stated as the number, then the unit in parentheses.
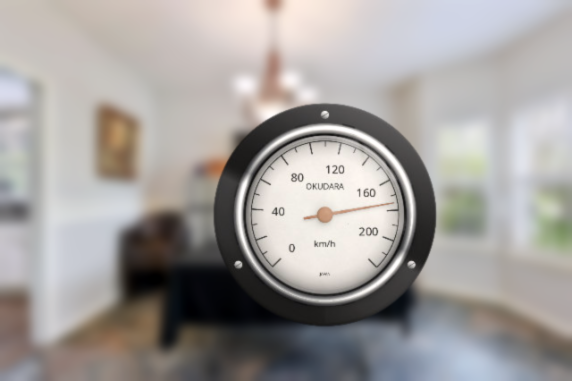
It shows 175 (km/h)
